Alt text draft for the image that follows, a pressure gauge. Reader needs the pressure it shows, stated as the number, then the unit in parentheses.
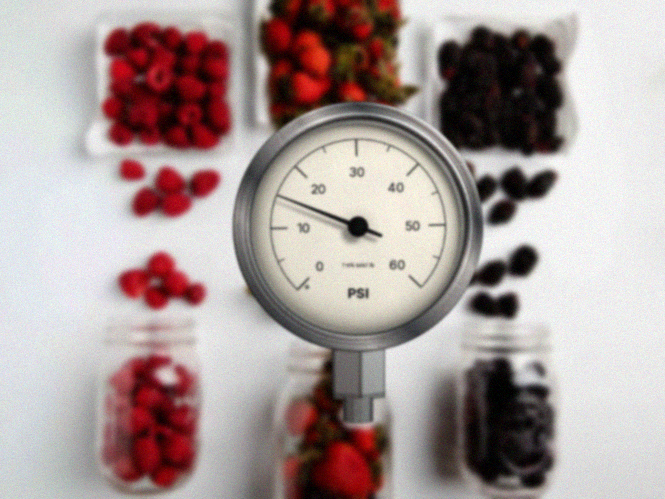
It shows 15 (psi)
